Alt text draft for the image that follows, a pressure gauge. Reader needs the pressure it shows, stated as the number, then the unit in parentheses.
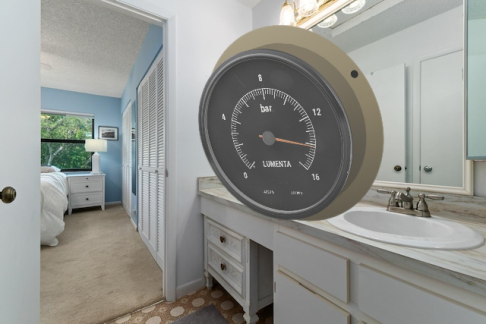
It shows 14 (bar)
